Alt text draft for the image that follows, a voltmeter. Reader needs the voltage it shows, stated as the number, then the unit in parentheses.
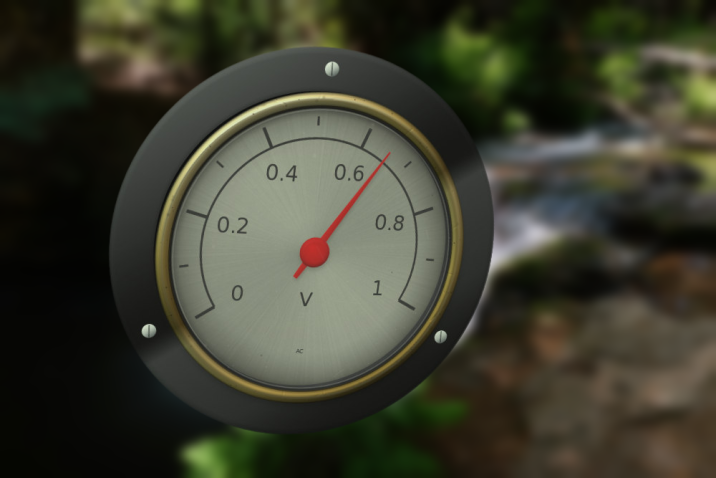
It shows 0.65 (V)
